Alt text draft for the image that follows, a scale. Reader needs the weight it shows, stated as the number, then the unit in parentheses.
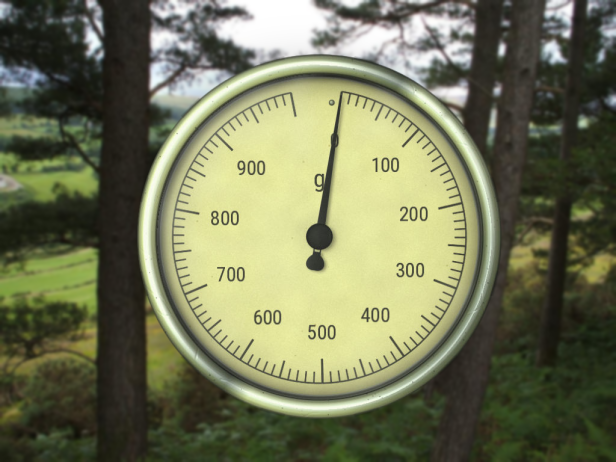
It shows 0 (g)
